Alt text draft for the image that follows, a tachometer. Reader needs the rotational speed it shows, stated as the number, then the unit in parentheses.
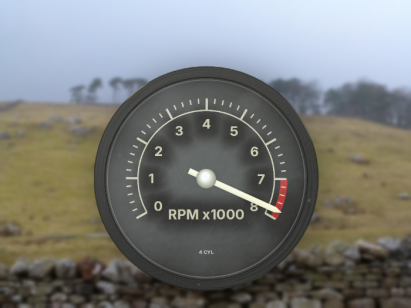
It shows 7800 (rpm)
